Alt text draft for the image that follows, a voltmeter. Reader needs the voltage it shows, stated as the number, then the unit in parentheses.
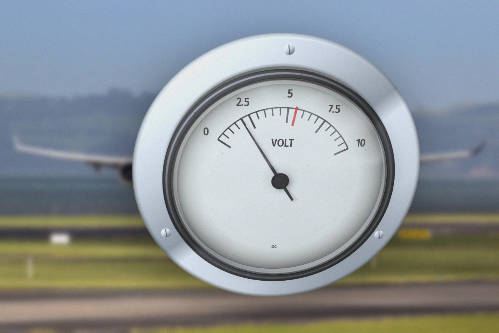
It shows 2 (V)
